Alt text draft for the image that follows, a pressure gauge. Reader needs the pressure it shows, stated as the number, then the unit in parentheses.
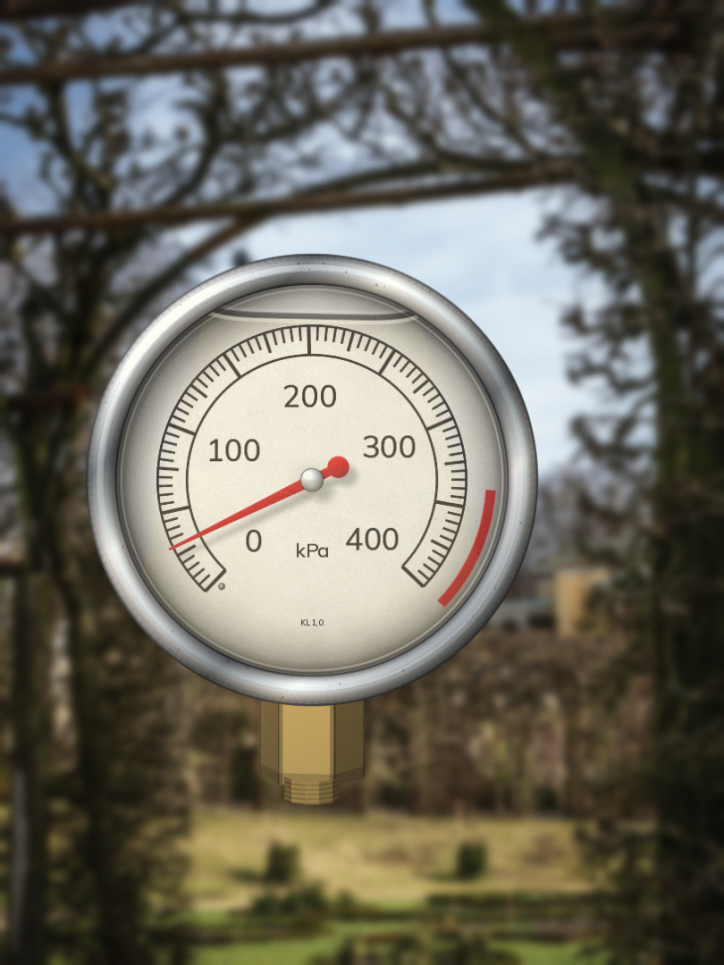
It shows 30 (kPa)
